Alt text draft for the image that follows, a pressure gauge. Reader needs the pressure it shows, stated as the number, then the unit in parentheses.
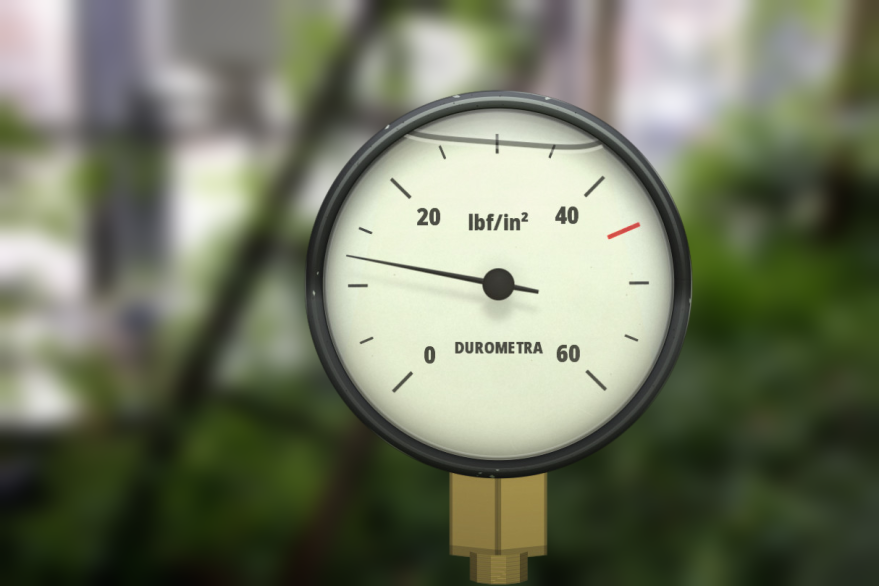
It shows 12.5 (psi)
